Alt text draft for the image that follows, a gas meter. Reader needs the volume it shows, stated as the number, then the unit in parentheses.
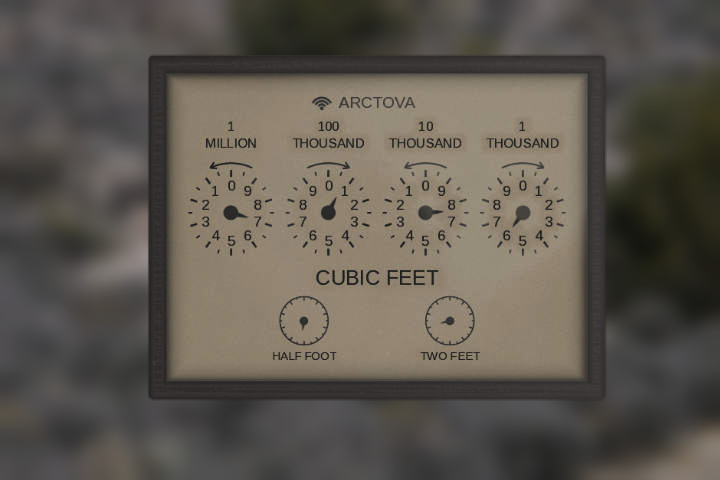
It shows 707600 (ft³)
